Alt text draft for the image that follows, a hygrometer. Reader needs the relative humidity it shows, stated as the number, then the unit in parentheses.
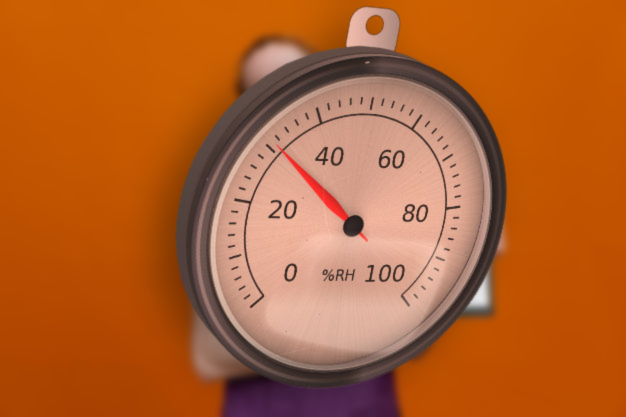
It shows 31 (%)
